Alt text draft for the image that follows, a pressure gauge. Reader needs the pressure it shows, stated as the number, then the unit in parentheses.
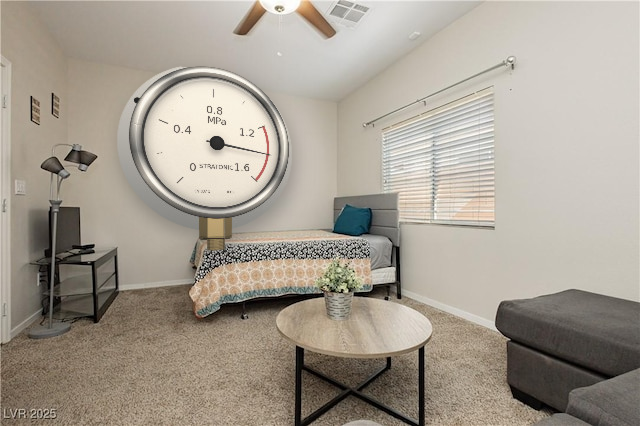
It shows 1.4 (MPa)
